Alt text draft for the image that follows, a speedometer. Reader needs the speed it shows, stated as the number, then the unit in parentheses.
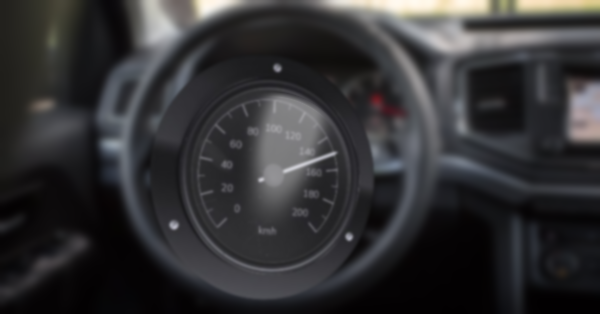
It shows 150 (km/h)
